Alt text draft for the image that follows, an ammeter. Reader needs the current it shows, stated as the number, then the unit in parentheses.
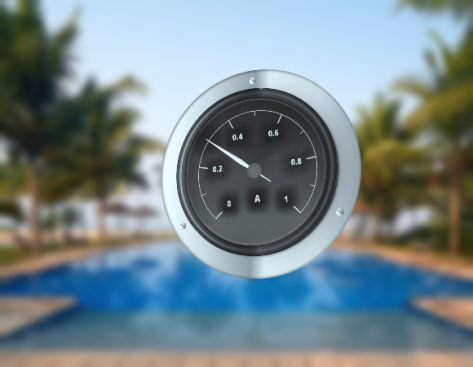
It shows 0.3 (A)
